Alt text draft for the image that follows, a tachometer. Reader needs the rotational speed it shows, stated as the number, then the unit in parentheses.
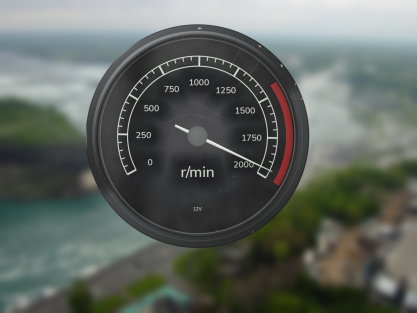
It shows 1950 (rpm)
